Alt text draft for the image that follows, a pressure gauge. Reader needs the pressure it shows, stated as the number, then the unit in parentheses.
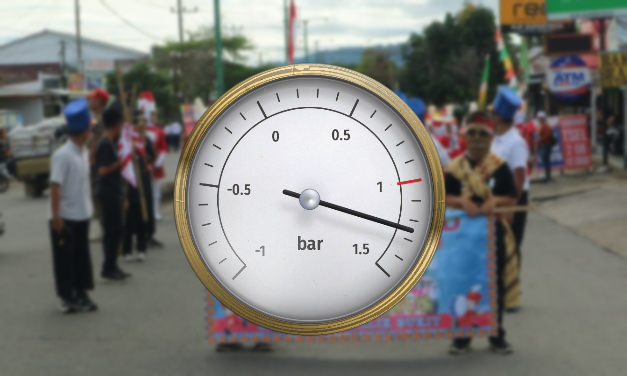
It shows 1.25 (bar)
